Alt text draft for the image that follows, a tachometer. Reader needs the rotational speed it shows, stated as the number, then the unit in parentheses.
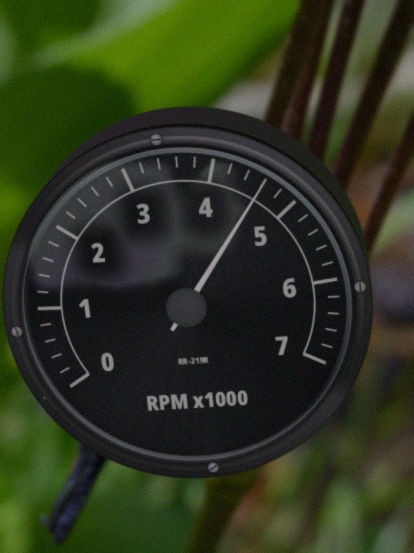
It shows 4600 (rpm)
